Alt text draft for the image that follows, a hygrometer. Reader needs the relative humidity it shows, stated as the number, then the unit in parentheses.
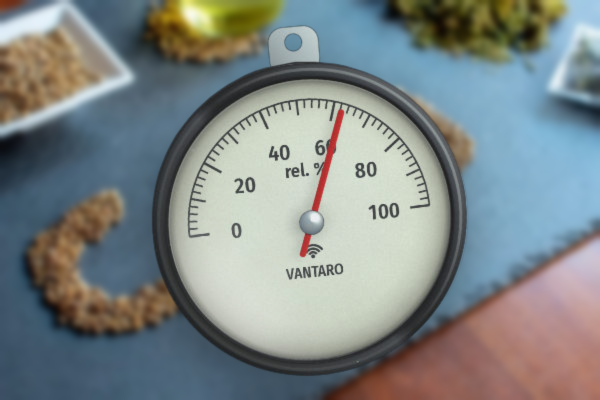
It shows 62 (%)
